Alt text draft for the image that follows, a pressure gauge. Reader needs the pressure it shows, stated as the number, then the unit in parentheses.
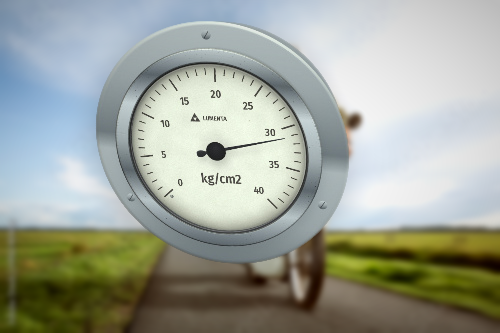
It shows 31 (kg/cm²)
